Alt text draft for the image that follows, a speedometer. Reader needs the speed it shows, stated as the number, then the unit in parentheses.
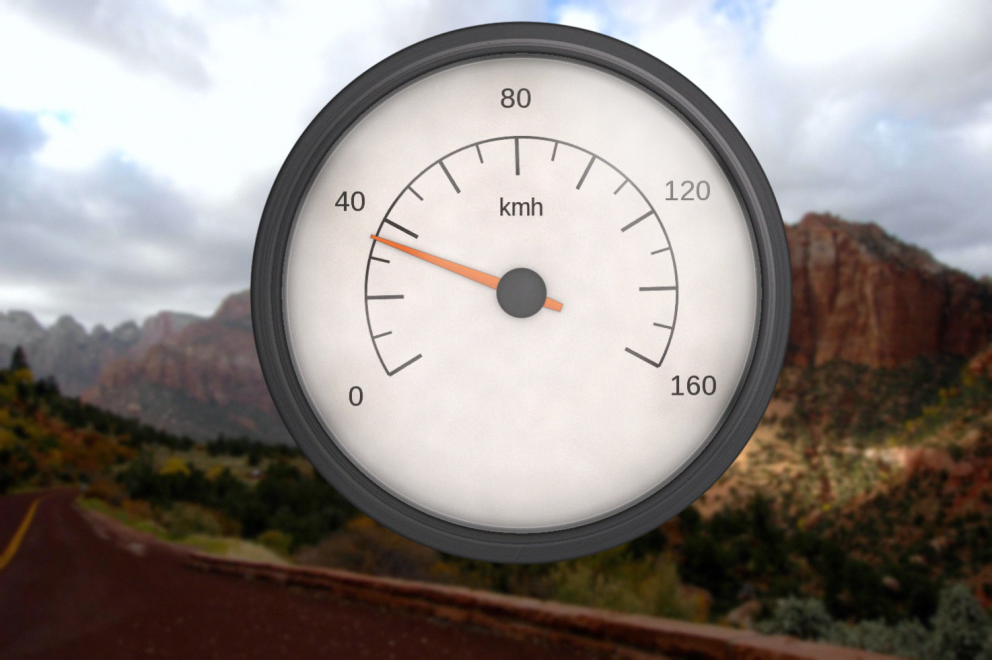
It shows 35 (km/h)
